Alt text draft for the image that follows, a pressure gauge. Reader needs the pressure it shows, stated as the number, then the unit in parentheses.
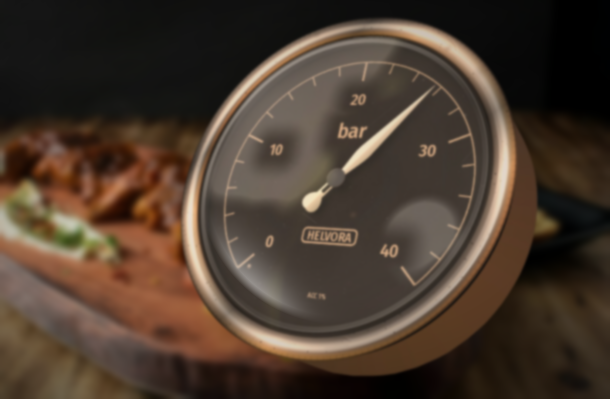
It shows 26 (bar)
